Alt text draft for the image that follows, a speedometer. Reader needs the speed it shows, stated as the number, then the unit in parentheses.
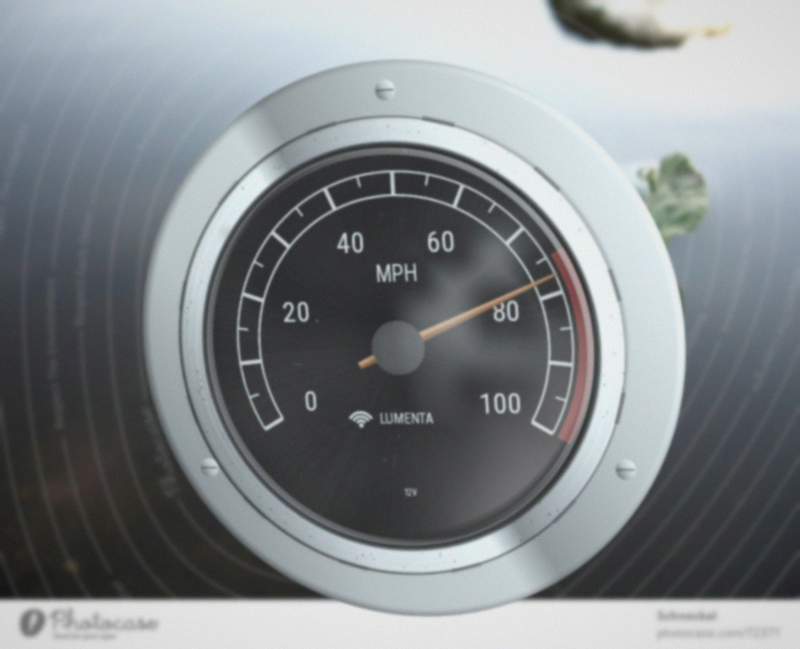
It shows 77.5 (mph)
